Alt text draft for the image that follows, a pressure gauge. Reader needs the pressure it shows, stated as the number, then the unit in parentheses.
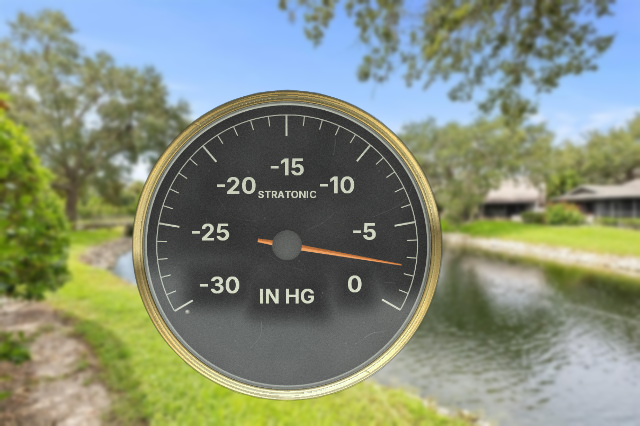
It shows -2.5 (inHg)
